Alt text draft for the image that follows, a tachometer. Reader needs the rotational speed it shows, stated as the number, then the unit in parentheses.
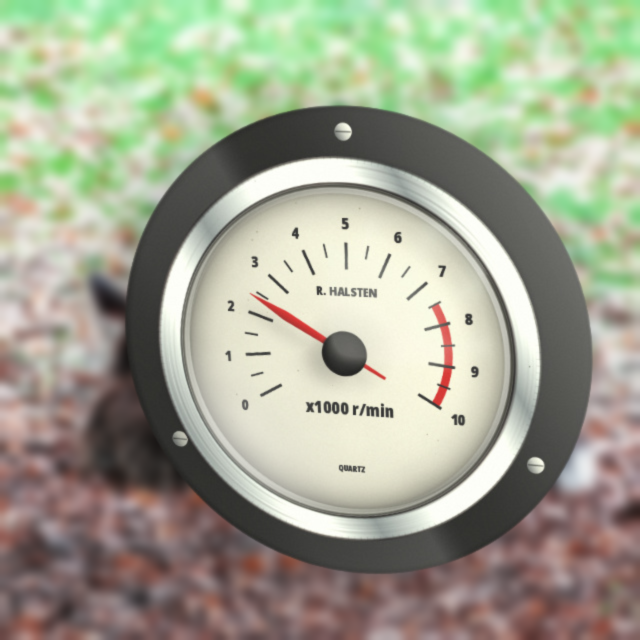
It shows 2500 (rpm)
